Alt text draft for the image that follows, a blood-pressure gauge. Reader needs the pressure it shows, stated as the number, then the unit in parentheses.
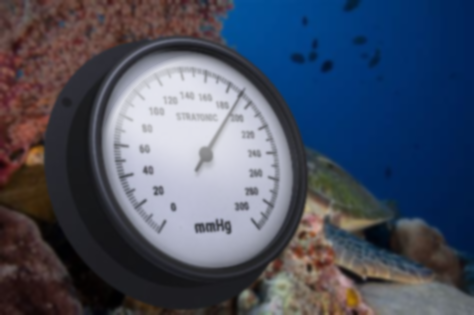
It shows 190 (mmHg)
